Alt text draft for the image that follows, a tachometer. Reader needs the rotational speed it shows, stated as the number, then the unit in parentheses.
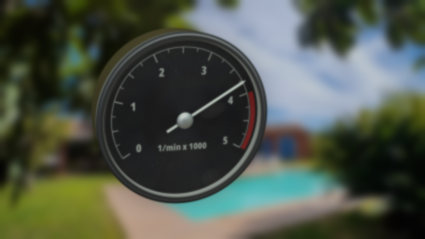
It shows 3750 (rpm)
